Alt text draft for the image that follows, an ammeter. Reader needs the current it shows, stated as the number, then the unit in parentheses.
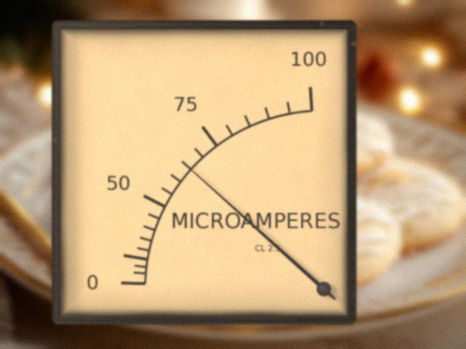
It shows 65 (µA)
